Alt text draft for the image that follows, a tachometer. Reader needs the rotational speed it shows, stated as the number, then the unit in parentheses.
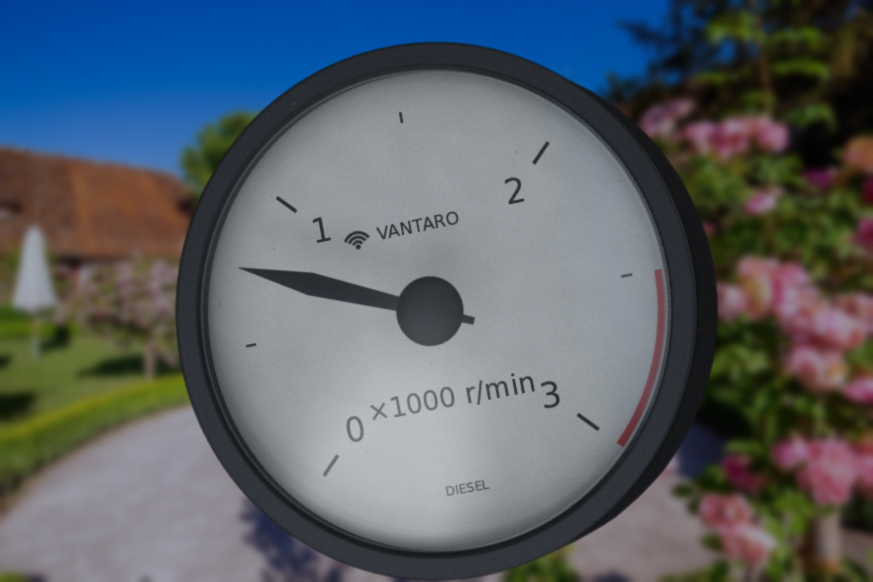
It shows 750 (rpm)
